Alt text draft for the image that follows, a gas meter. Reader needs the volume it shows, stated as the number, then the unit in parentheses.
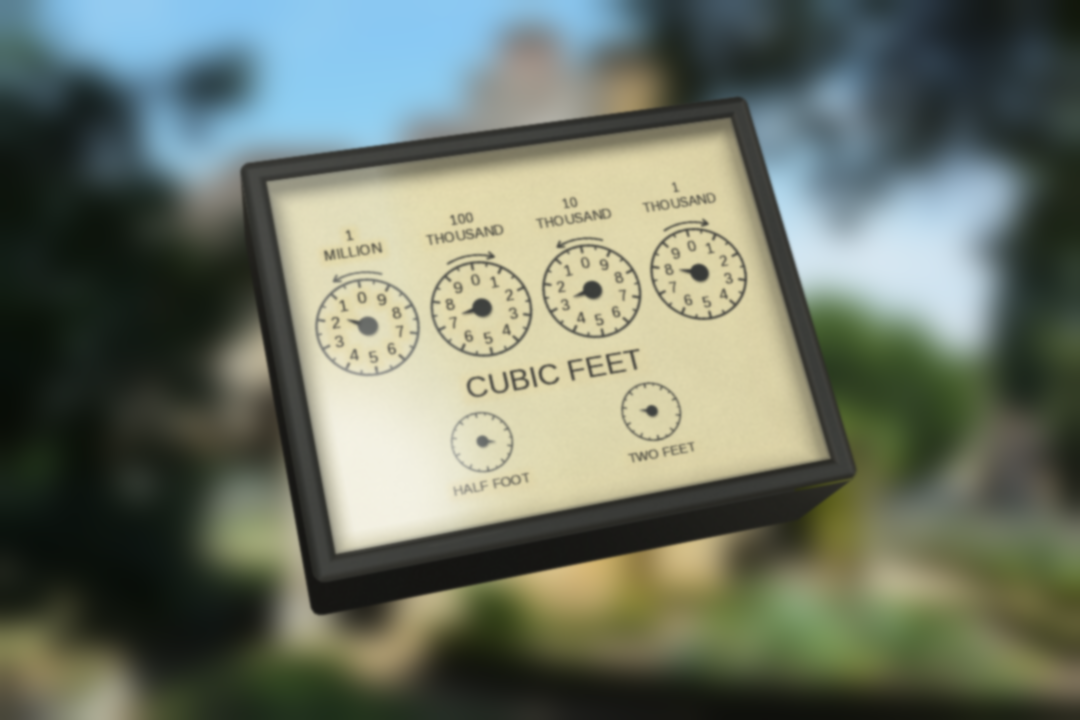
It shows 172800 (ft³)
